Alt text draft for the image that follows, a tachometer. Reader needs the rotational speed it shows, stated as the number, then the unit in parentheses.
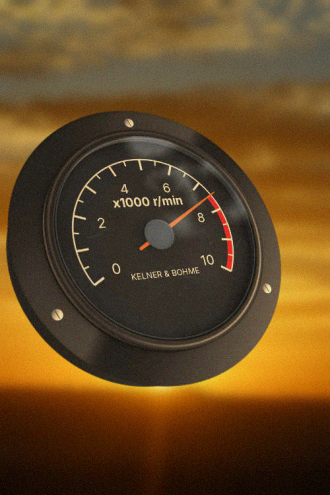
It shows 7500 (rpm)
